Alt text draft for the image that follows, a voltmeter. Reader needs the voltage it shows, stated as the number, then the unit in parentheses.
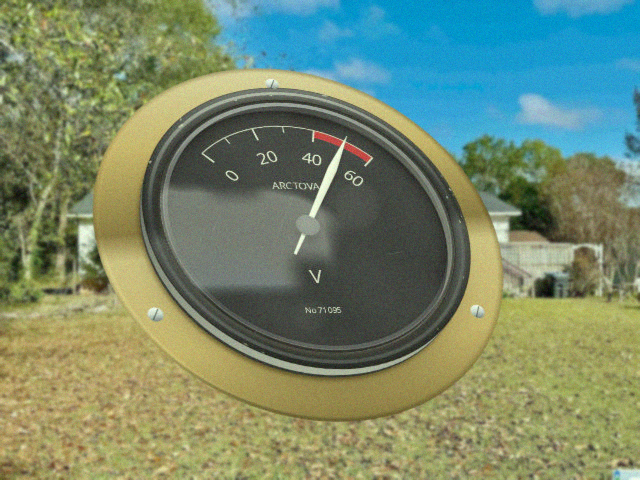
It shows 50 (V)
